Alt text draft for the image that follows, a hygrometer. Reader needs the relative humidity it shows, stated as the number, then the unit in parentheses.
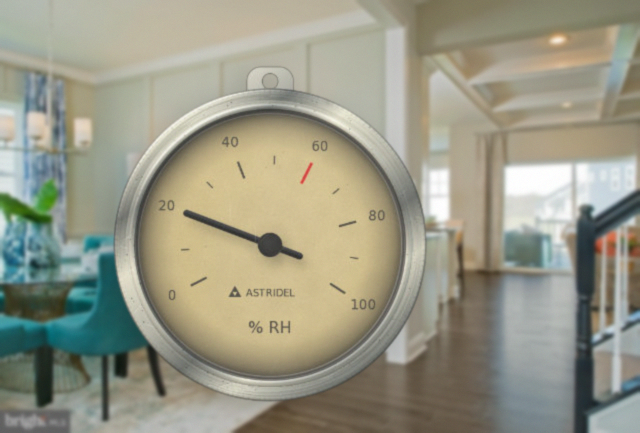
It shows 20 (%)
